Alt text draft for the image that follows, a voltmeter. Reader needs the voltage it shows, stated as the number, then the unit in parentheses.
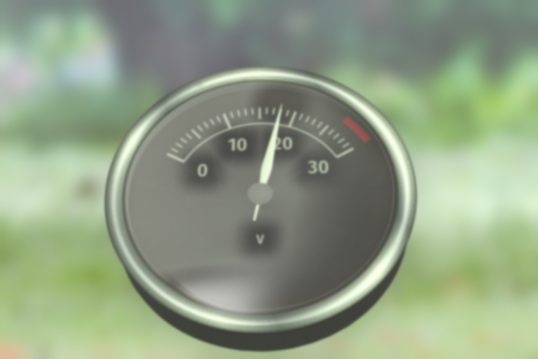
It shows 18 (V)
